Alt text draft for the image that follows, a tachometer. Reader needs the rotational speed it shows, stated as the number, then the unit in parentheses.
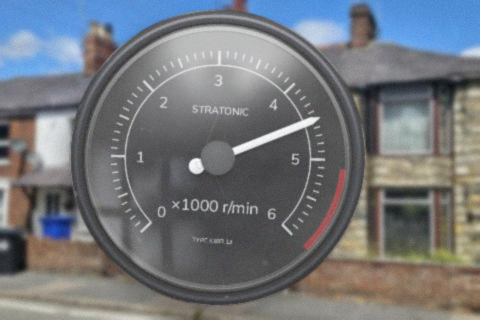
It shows 4500 (rpm)
